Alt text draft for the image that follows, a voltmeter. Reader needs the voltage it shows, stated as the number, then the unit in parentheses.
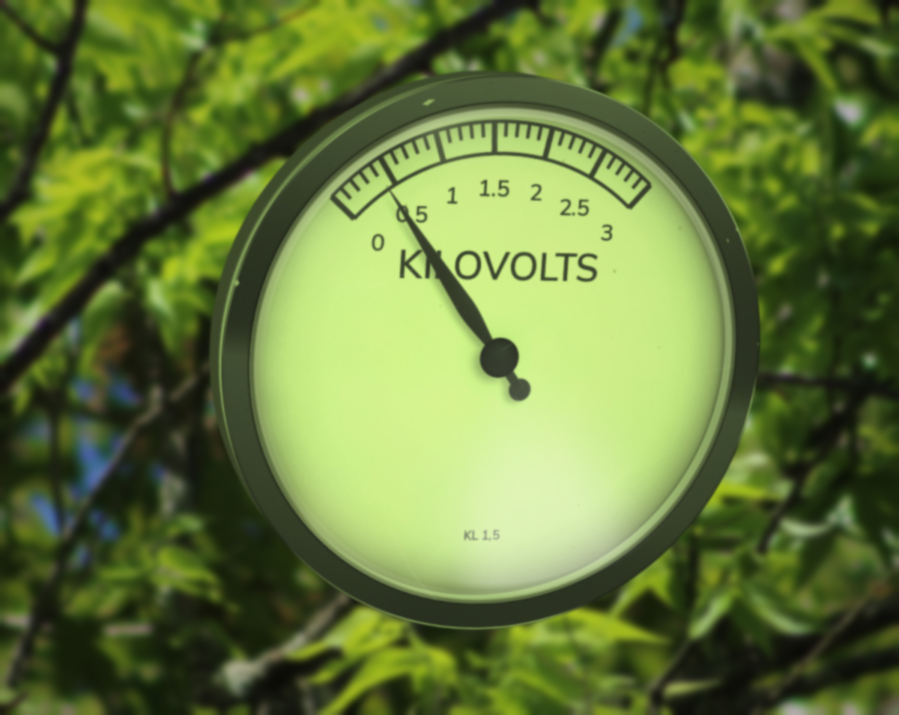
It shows 0.4 (kV)
